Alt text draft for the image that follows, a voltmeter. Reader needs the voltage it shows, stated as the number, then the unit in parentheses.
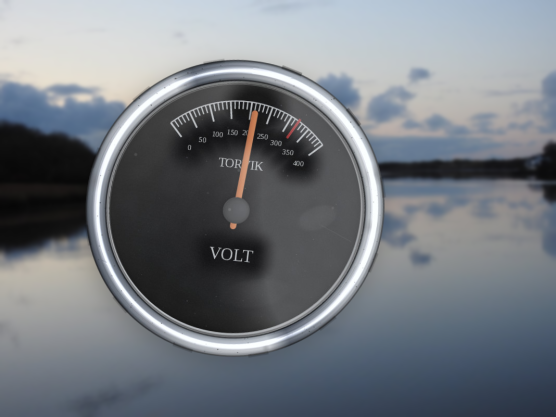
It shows 210 (V)
